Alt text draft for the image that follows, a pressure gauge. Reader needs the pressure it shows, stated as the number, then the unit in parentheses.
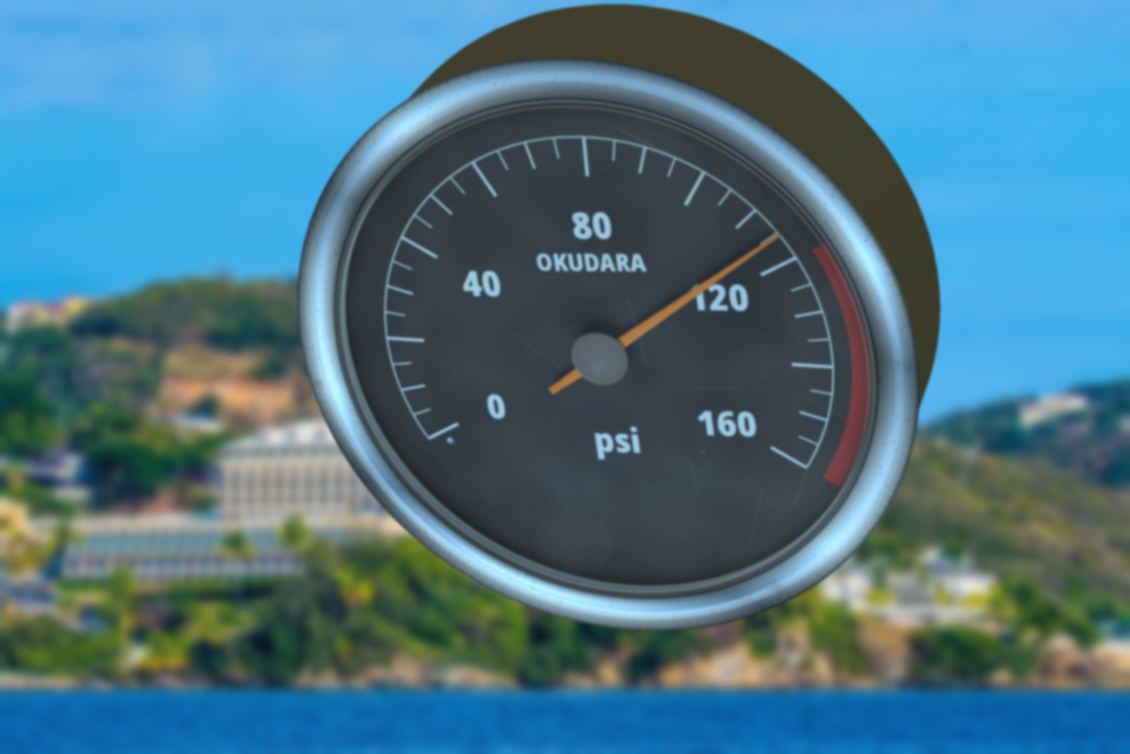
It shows 115 (psi)
